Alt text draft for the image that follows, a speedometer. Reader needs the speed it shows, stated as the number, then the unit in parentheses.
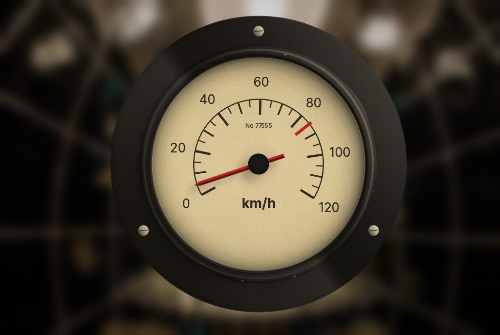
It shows 5 (km/h)
